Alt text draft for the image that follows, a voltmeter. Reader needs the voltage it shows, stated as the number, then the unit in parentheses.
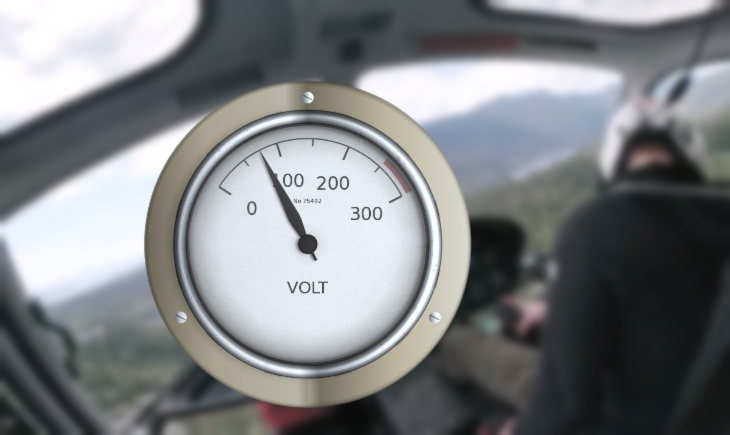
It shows 75 (V)
